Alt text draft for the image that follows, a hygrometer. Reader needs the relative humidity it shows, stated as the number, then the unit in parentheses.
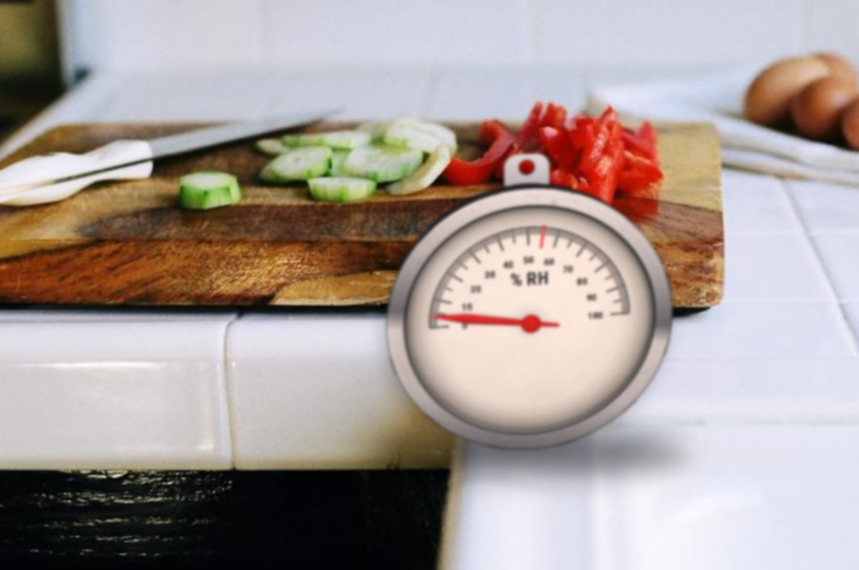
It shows 5 (%)
